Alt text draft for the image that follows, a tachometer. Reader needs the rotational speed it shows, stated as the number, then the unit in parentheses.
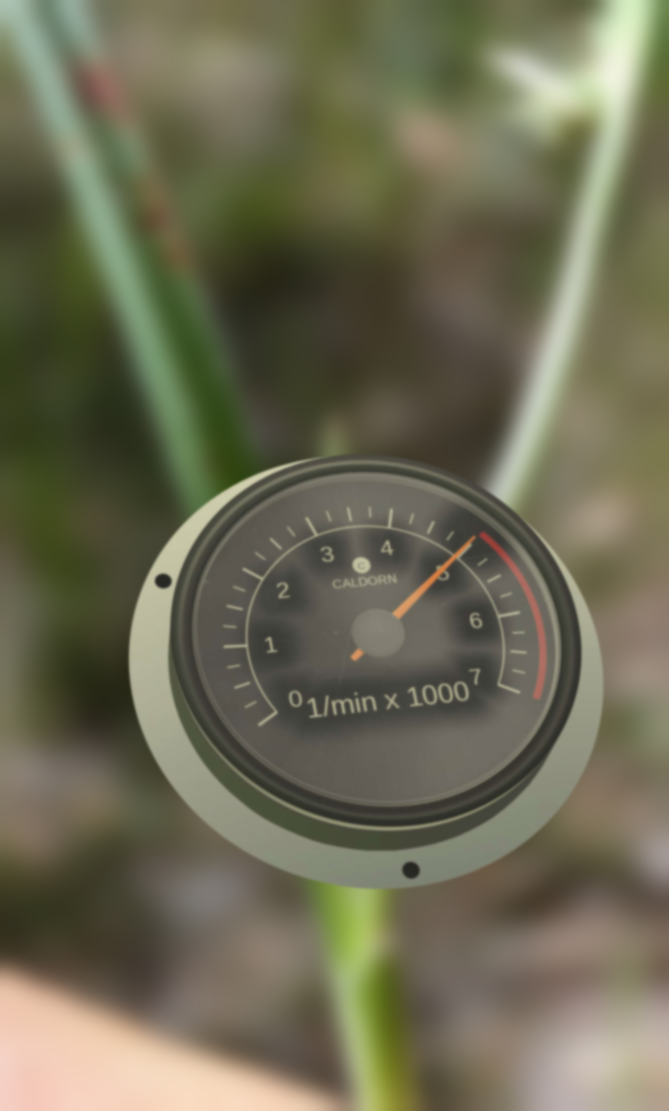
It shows 5000 (rpm)
